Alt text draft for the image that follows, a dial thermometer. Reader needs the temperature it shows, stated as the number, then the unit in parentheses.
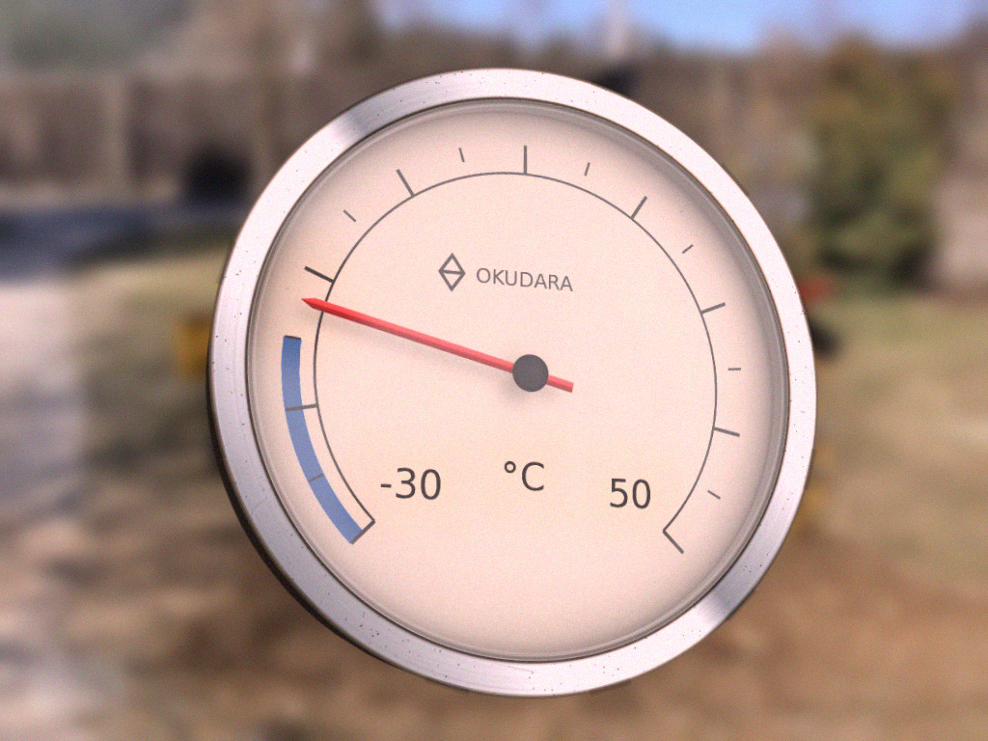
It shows -12.5 (°C)
